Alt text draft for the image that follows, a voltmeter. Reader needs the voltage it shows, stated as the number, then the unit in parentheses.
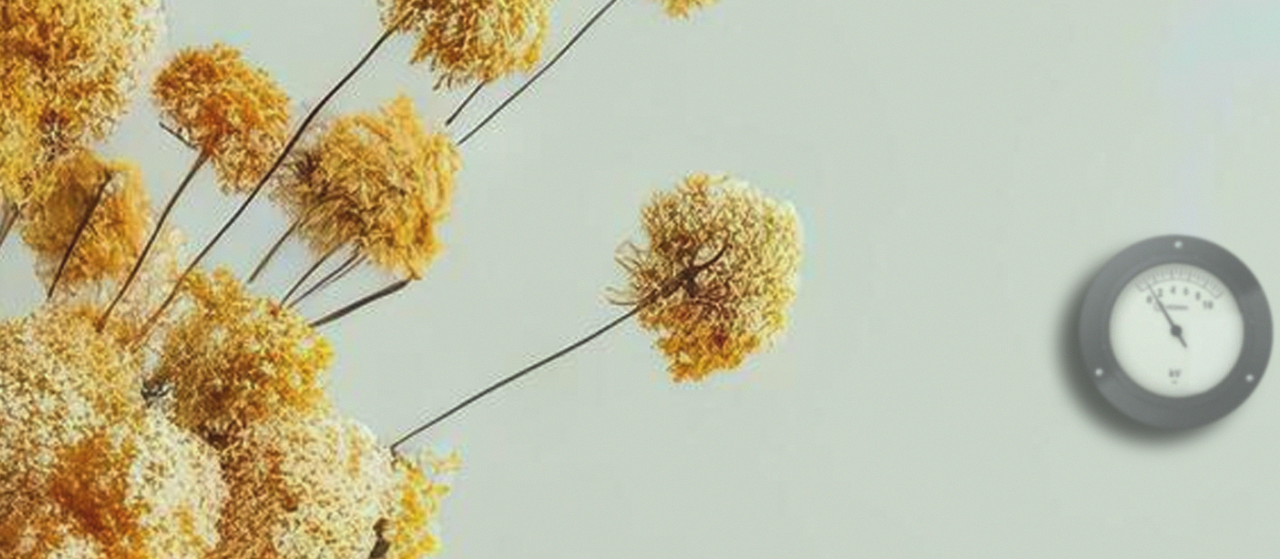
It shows 1 (kV)
